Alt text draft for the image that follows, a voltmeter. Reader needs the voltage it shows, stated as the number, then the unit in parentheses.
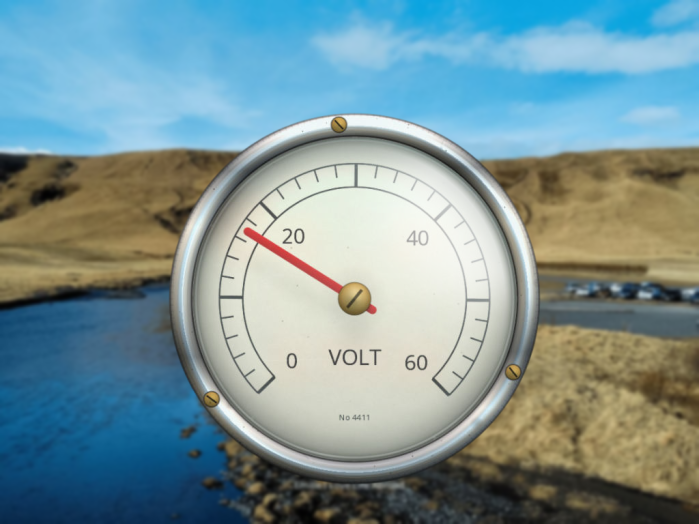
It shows 17 (V)
